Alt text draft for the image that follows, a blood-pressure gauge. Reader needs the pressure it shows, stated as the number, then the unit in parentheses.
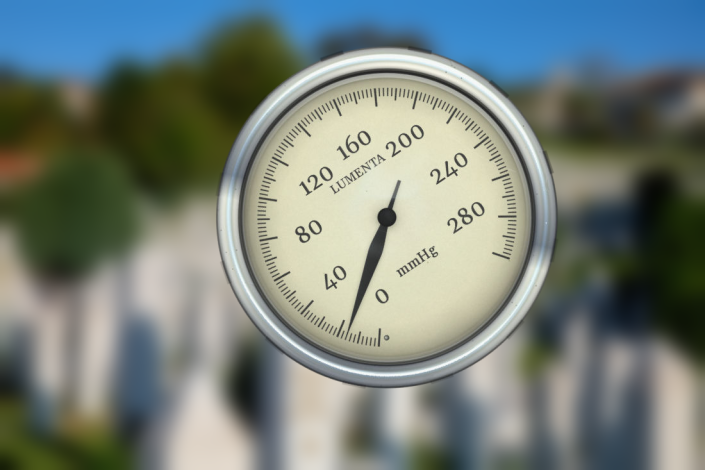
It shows 16 (mmHg)
